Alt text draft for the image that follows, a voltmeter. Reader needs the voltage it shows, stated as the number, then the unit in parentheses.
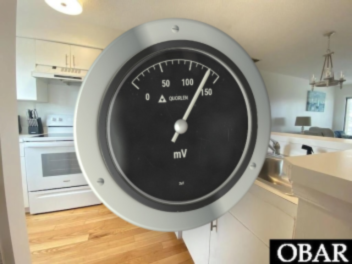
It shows 130 (mV)
